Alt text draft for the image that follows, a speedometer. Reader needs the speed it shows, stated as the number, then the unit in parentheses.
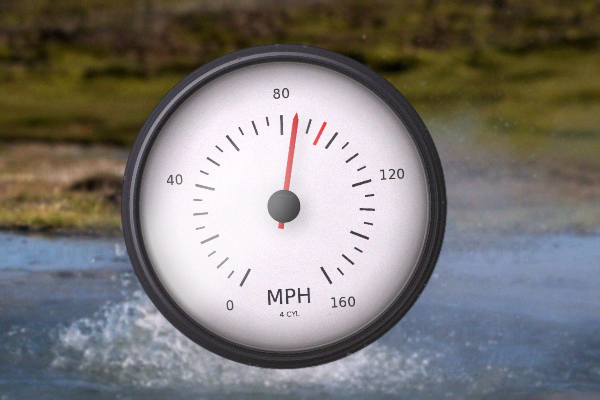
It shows 85 (mph)
